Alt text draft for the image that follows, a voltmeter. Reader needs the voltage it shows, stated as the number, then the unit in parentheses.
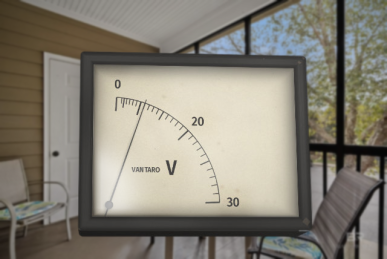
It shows 11 (V)
